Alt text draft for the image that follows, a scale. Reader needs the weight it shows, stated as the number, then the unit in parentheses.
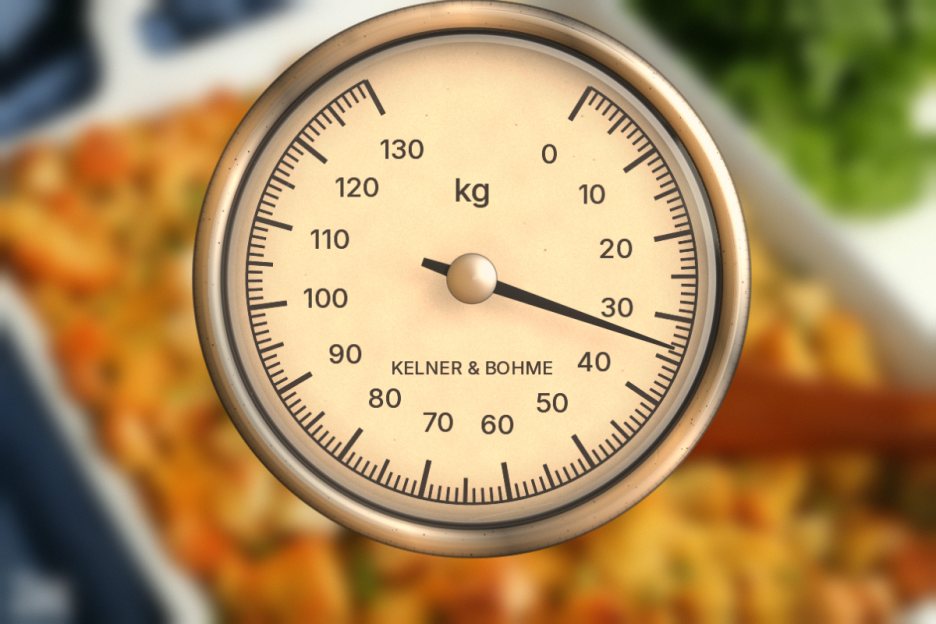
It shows 33.5 (kg)
